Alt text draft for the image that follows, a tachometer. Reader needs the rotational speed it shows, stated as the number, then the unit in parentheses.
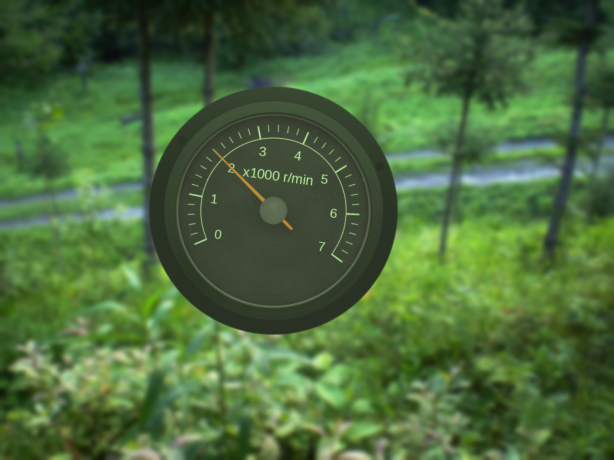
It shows 2000 (rpm)
